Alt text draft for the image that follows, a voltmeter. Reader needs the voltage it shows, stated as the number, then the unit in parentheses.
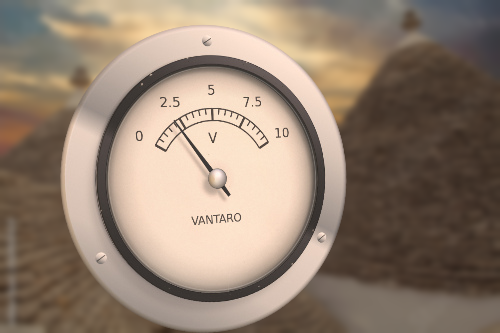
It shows 2 (V)
